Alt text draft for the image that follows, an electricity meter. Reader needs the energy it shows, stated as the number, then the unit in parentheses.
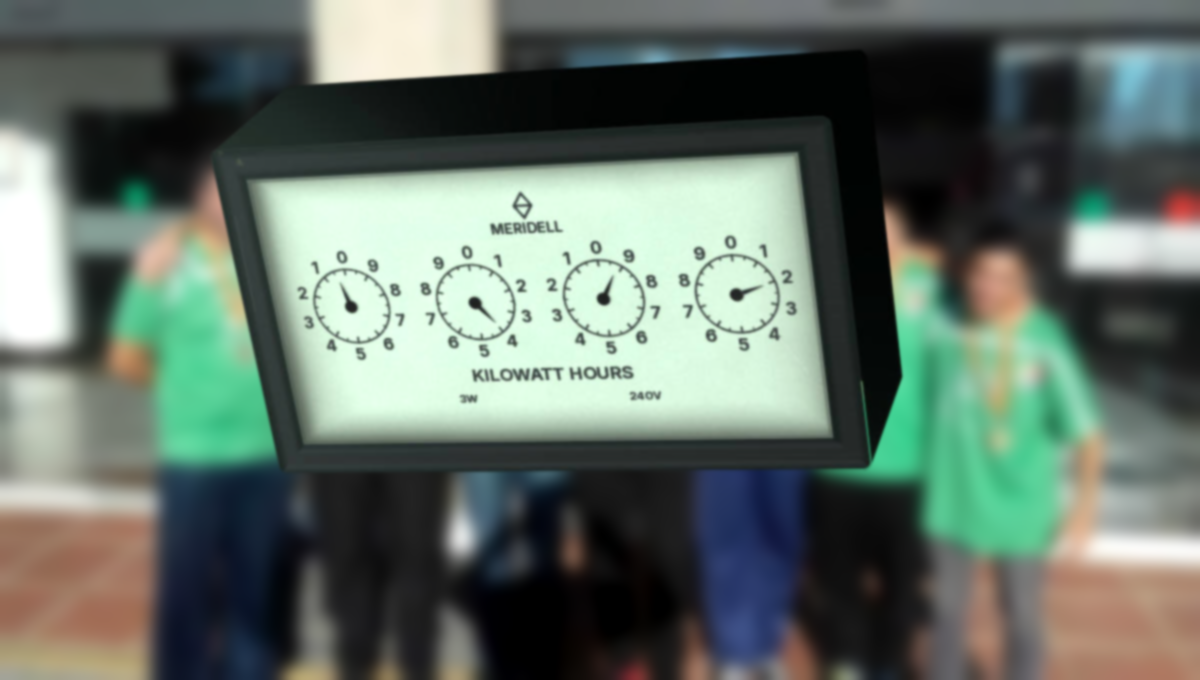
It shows 392 (kWh)
